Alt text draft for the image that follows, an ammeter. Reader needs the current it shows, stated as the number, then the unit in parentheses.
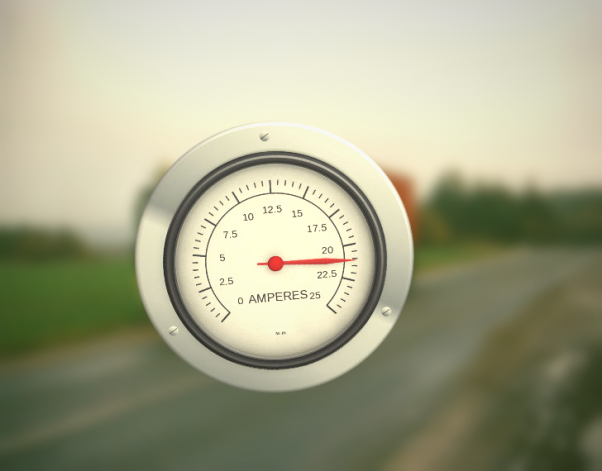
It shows 21 (A)
